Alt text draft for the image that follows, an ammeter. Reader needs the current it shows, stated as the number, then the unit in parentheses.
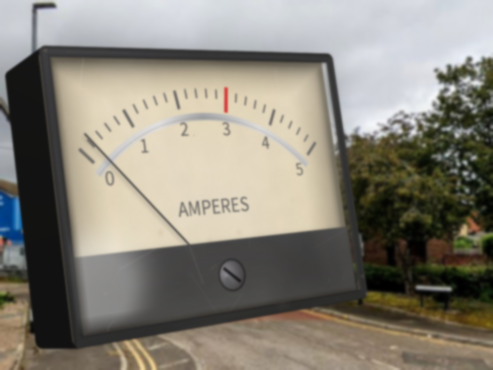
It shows 0.2 (A)
